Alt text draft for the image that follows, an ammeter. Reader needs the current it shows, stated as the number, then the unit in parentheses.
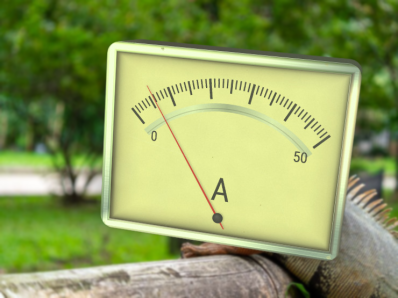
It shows 6 (A)
